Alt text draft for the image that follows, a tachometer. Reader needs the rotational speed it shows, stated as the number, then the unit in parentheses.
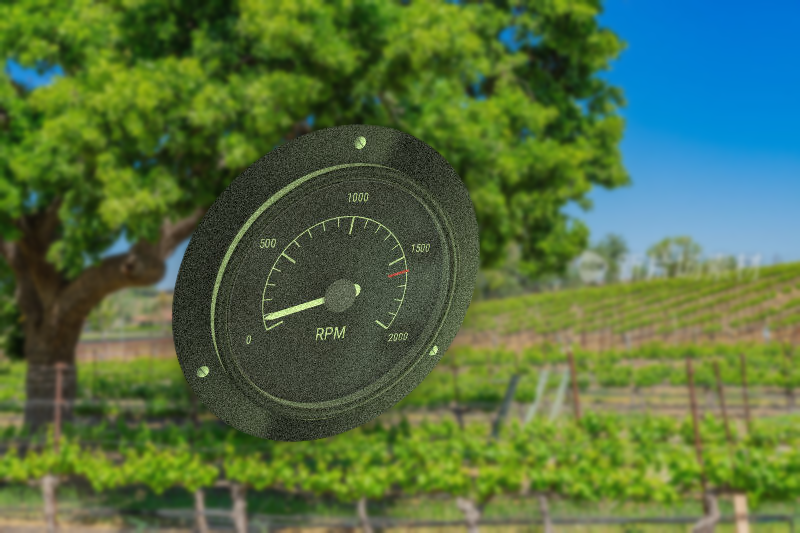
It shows 100 (rpm)
